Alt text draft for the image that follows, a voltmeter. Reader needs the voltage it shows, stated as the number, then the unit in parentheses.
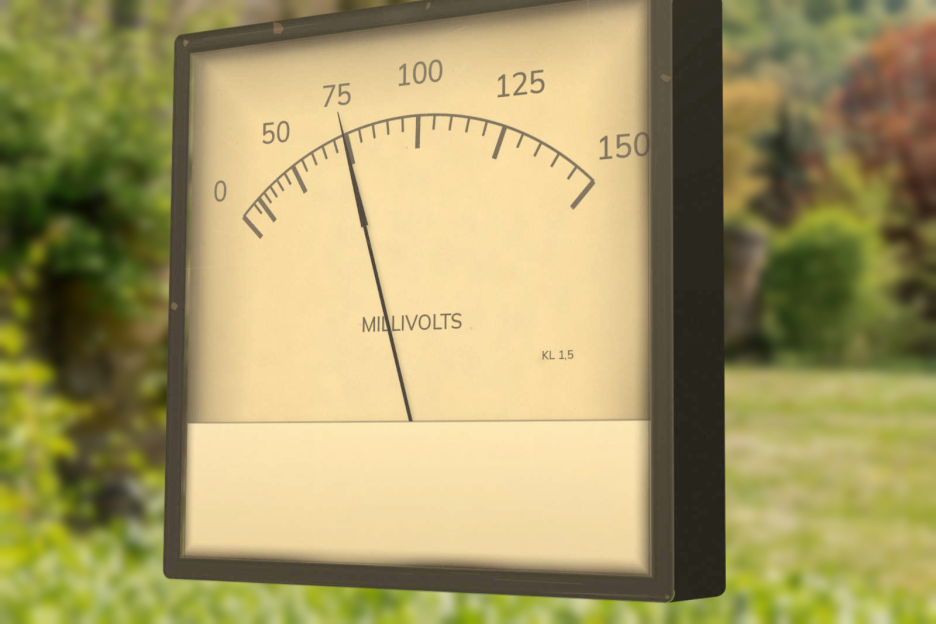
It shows 75 (mV)
